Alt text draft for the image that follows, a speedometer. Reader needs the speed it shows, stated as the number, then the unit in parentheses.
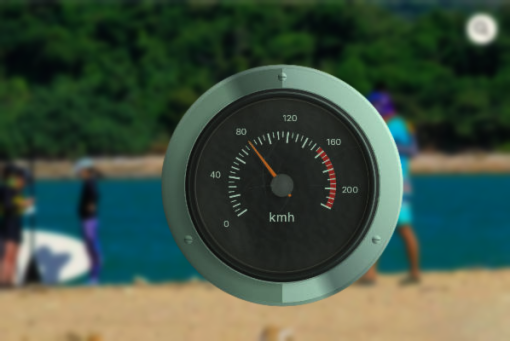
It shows 80 (km/h)
